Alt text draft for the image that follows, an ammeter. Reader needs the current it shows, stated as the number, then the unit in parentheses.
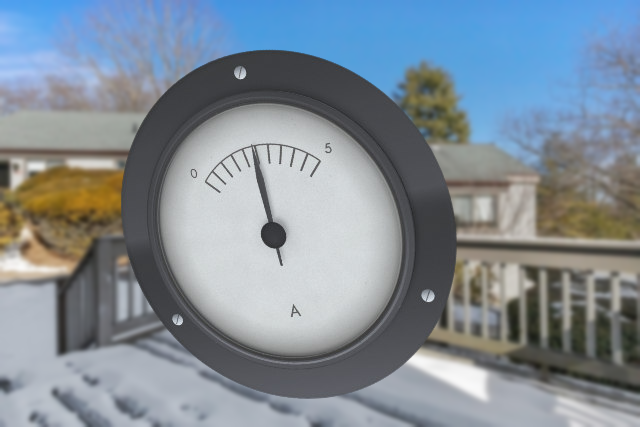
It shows 2.5 (A)
